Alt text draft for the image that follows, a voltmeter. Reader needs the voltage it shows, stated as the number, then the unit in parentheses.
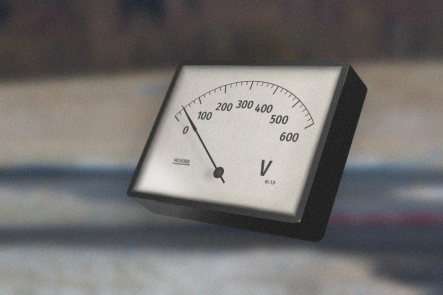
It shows 40 (V)
